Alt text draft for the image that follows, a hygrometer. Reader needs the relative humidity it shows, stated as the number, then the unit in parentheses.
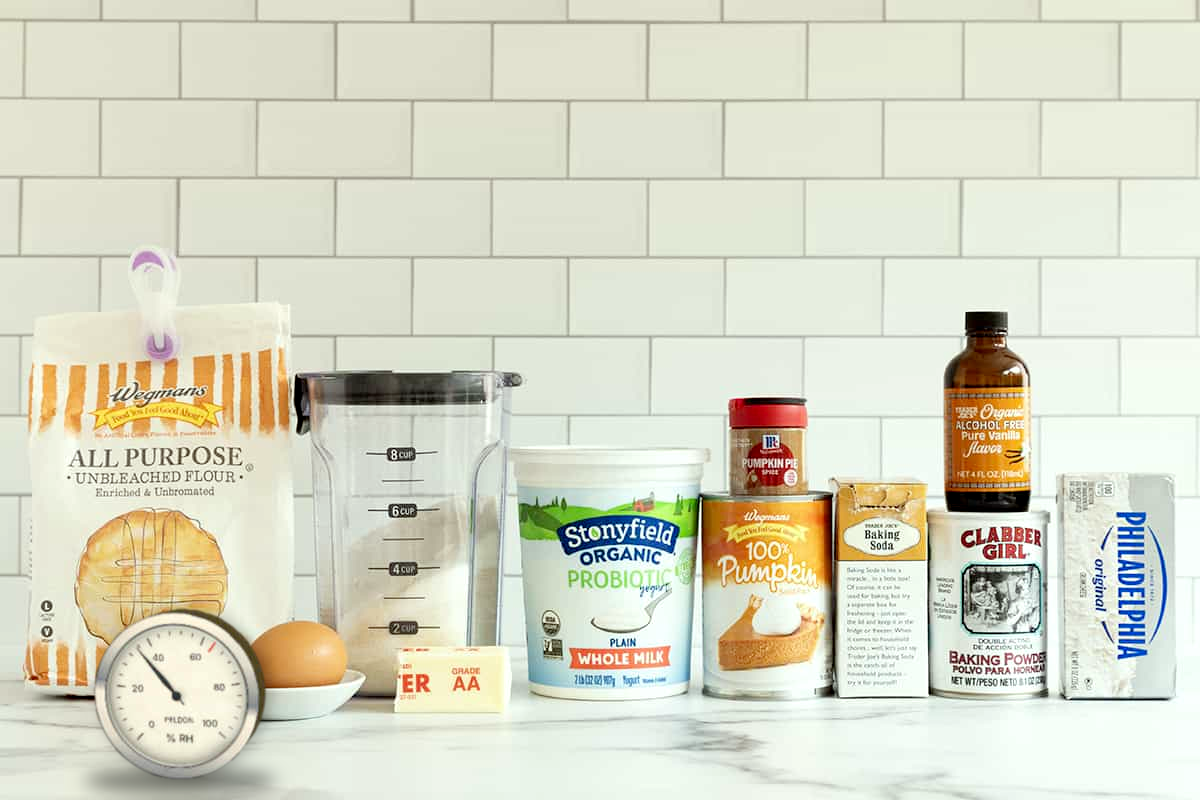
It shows 36 (%)
